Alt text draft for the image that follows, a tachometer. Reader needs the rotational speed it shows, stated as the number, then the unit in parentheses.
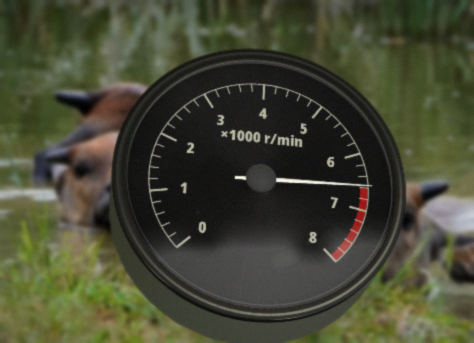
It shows 6600 (rpm)
